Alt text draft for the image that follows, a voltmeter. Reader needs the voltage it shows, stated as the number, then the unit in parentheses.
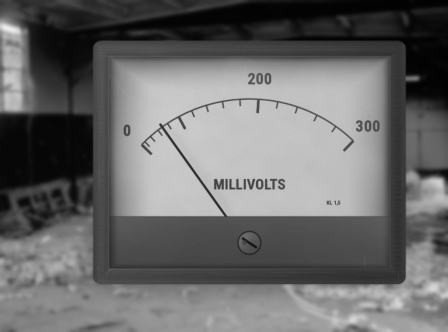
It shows 70 (mV)
